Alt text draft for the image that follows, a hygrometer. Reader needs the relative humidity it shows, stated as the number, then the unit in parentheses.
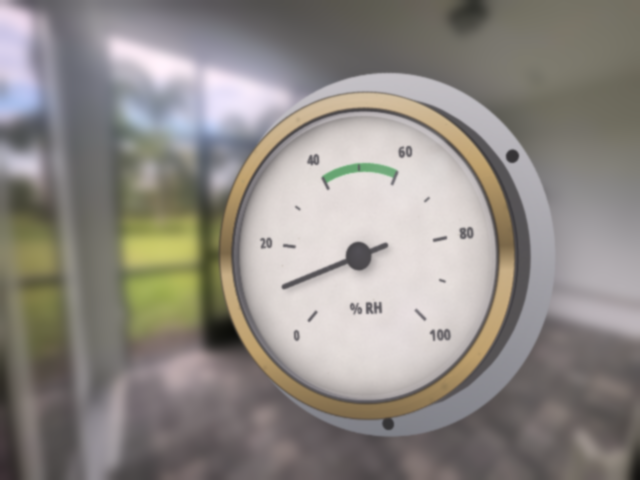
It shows 10 (%)
